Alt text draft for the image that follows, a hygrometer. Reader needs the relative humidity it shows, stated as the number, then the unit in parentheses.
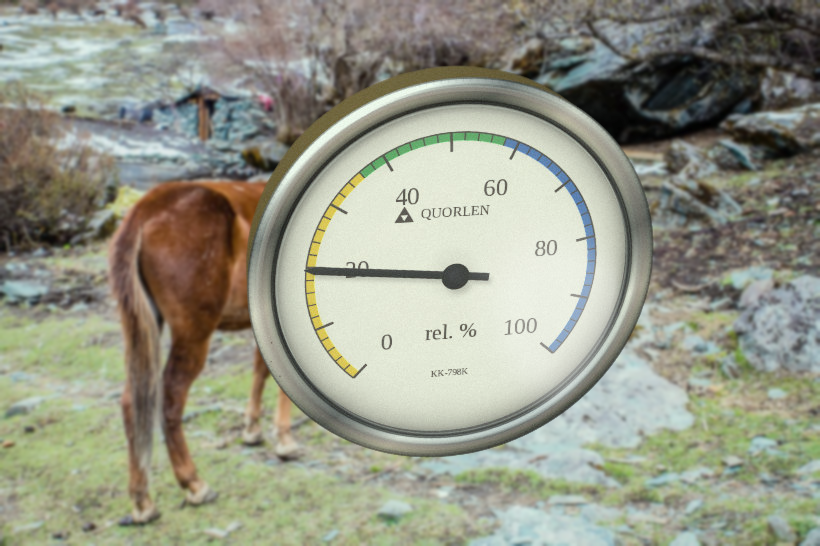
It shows 20 (%)
